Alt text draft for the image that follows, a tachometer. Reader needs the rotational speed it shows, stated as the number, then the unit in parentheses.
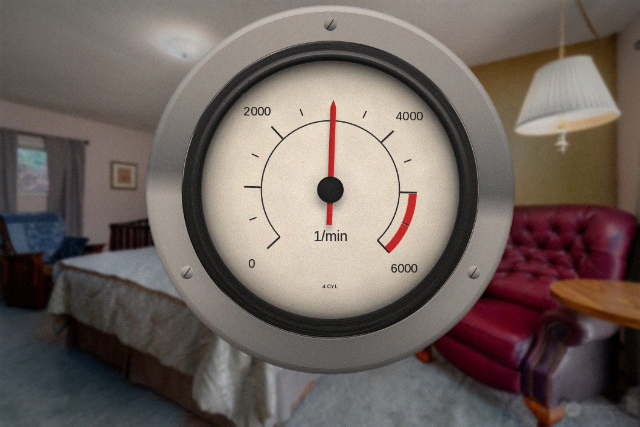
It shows 3000 (rpm)
